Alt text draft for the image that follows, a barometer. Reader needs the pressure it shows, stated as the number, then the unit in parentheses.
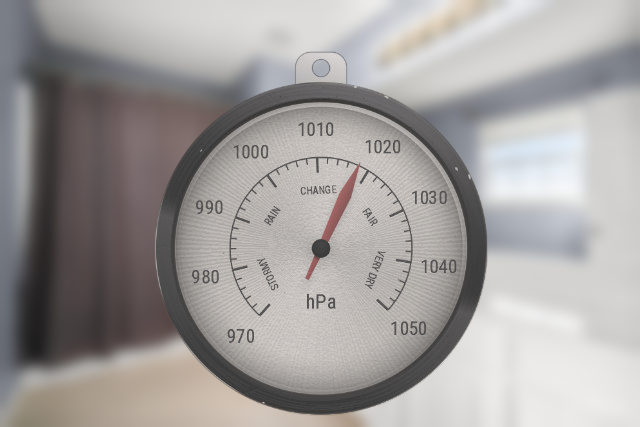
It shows 1018 (hPa)
